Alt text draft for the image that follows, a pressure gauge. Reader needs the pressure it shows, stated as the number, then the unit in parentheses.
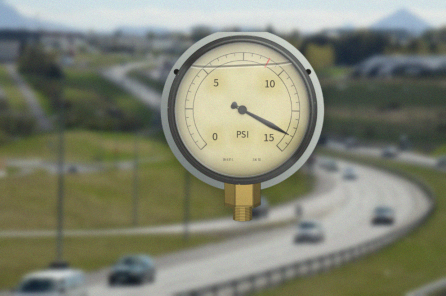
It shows 14 (psi)
